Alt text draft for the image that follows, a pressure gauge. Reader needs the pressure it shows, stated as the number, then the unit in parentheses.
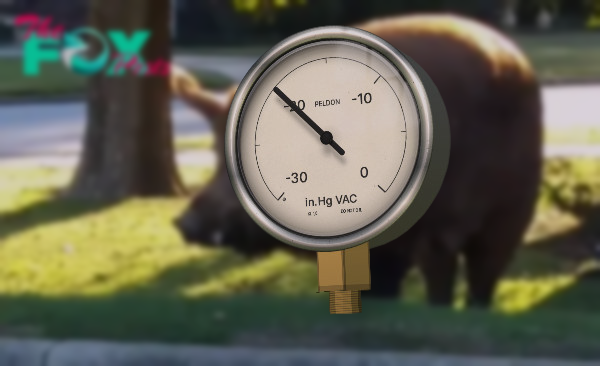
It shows -20 (inHg)
